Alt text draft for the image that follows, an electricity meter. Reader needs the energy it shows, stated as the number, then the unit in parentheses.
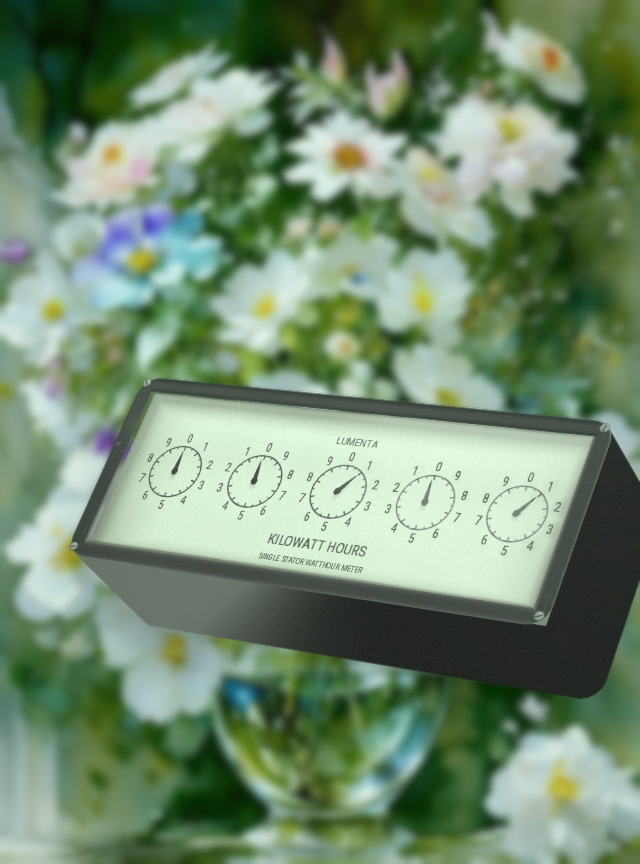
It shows 101 (kWh)
